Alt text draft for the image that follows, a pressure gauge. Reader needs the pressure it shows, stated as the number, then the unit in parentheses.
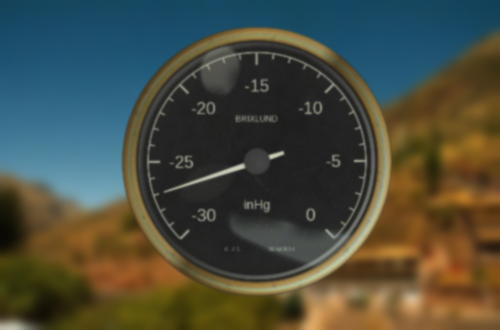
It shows -27 (inHg)
